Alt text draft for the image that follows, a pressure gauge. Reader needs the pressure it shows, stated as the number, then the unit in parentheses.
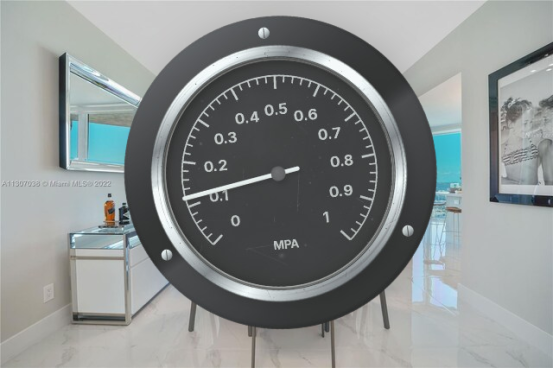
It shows 0.12 (MPa)
